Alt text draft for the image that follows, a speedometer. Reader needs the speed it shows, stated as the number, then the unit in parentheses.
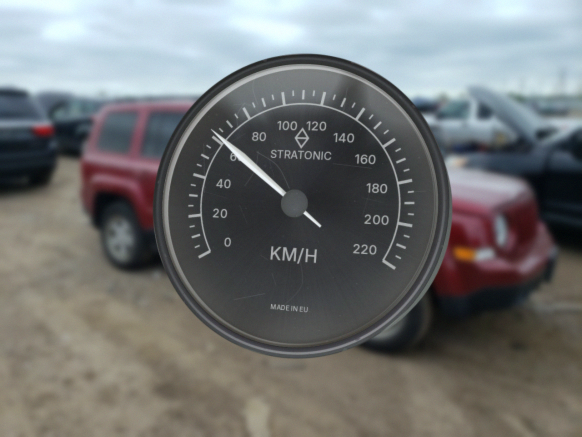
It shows 62.5 (km/h)
